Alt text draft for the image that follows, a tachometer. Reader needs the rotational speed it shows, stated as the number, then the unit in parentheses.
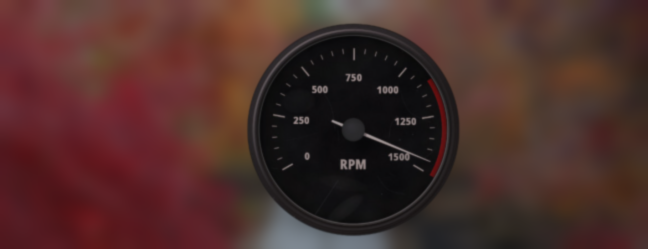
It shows 1450 (rpm)
